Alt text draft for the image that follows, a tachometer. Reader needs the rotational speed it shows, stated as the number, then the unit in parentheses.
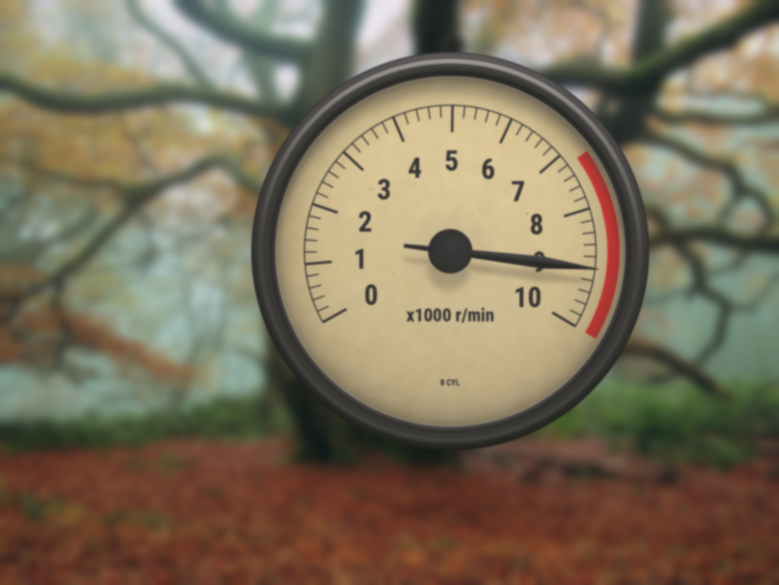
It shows 9000 (rpm)
